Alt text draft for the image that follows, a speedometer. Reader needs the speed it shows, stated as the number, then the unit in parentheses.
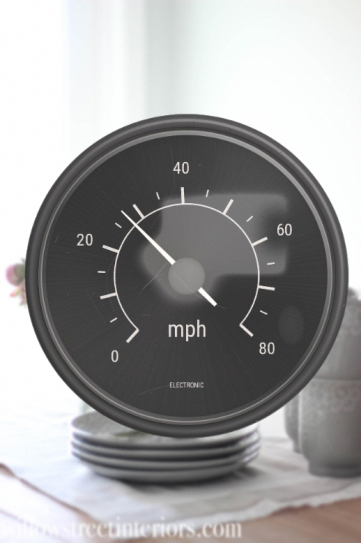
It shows 27.5 (mph)
